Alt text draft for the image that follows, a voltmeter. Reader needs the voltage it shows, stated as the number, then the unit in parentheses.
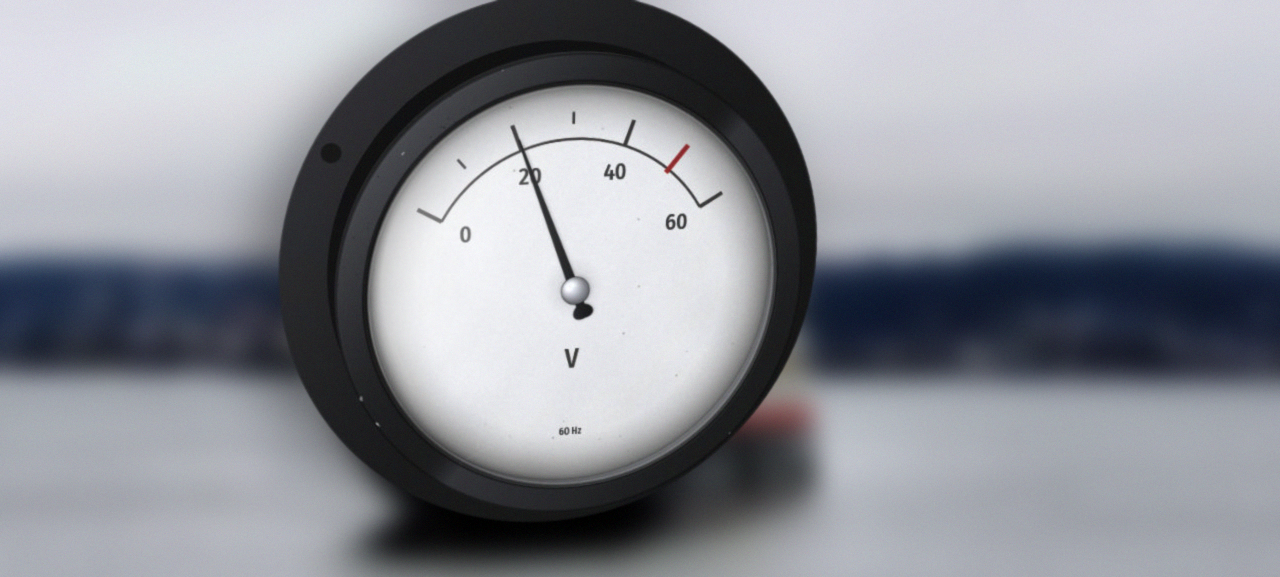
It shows 20 (V)
